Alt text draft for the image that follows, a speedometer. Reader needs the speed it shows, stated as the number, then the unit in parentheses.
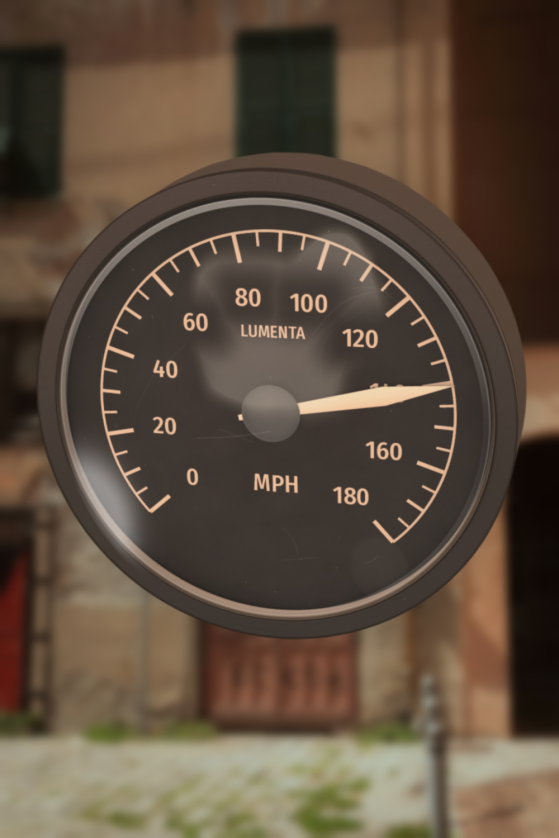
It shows 140 (mph)
